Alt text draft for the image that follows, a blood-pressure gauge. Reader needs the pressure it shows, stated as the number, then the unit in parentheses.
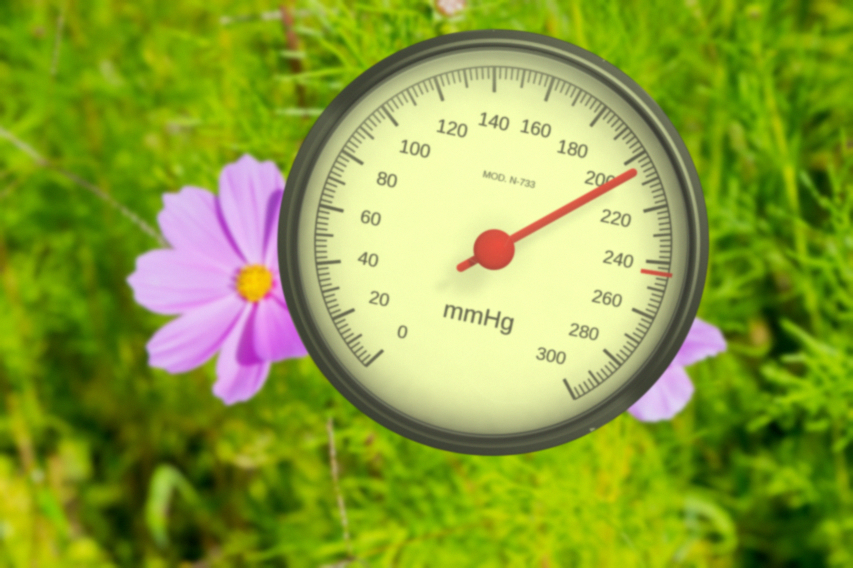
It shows 204 (mmHg)
